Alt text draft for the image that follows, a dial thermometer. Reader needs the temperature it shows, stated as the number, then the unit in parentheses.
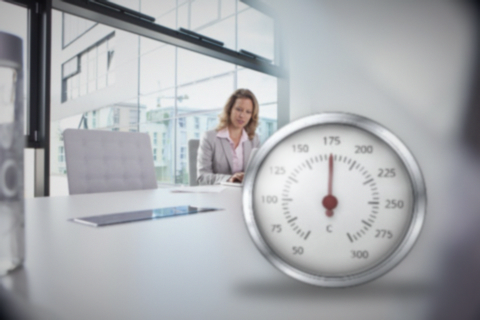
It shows 175 (°C)
